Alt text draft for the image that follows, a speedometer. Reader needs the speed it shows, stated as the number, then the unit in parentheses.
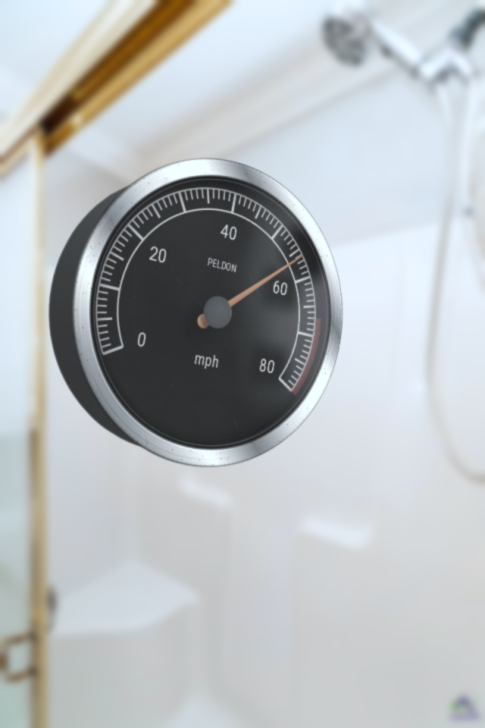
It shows 56 (mph)
